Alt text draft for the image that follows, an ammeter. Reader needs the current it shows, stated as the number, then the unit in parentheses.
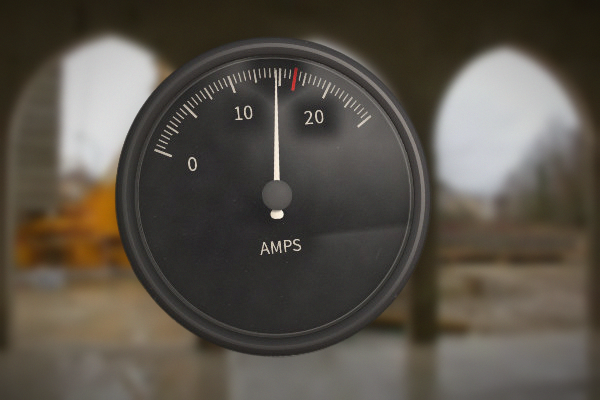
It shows 14.5 (A)
